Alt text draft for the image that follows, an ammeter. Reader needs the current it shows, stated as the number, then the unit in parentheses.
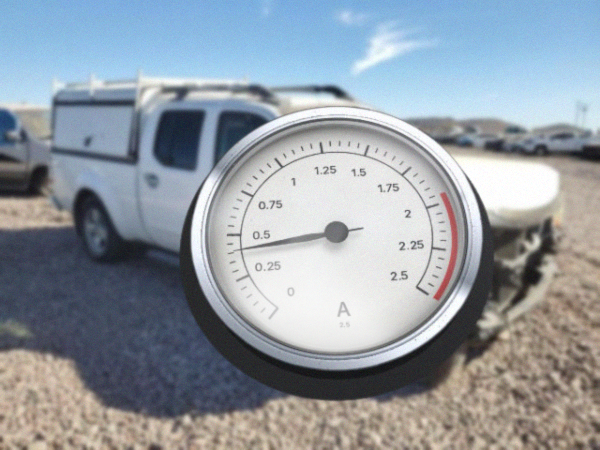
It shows 0.4 (A)
